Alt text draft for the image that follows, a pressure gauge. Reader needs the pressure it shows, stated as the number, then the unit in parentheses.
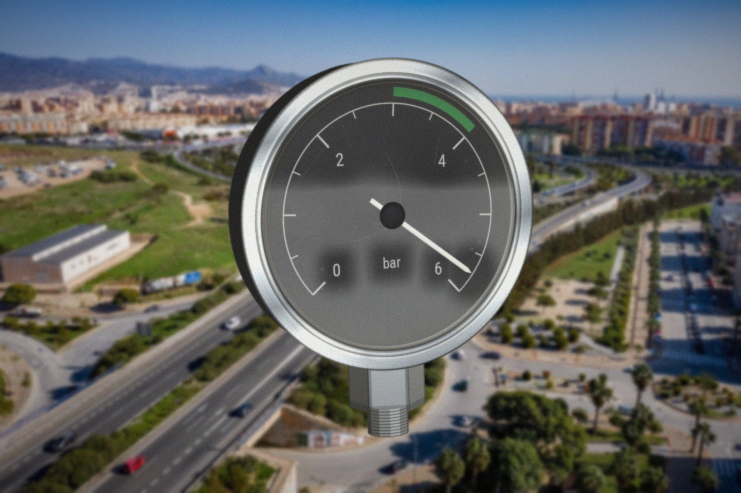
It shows 5.75 (bar)
